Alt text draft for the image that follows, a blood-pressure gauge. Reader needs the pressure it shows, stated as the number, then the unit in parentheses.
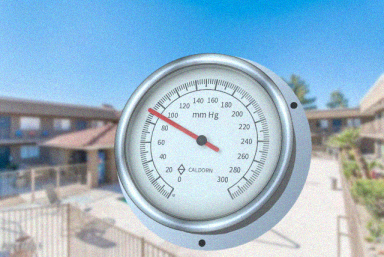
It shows 90 (mmHg)
